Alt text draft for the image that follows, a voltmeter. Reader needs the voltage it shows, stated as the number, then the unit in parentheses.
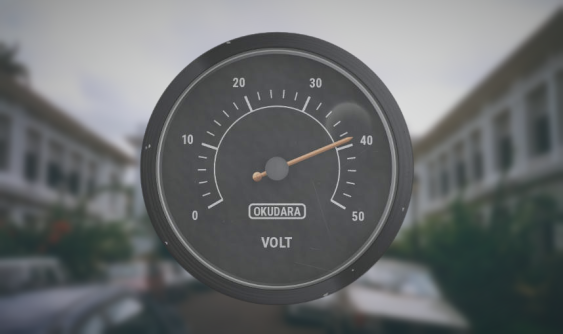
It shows 39 (V)
